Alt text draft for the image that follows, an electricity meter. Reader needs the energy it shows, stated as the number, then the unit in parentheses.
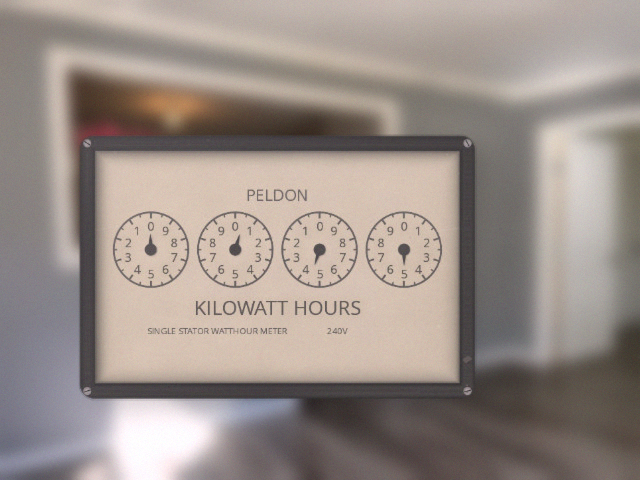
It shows 45 (kWh)
